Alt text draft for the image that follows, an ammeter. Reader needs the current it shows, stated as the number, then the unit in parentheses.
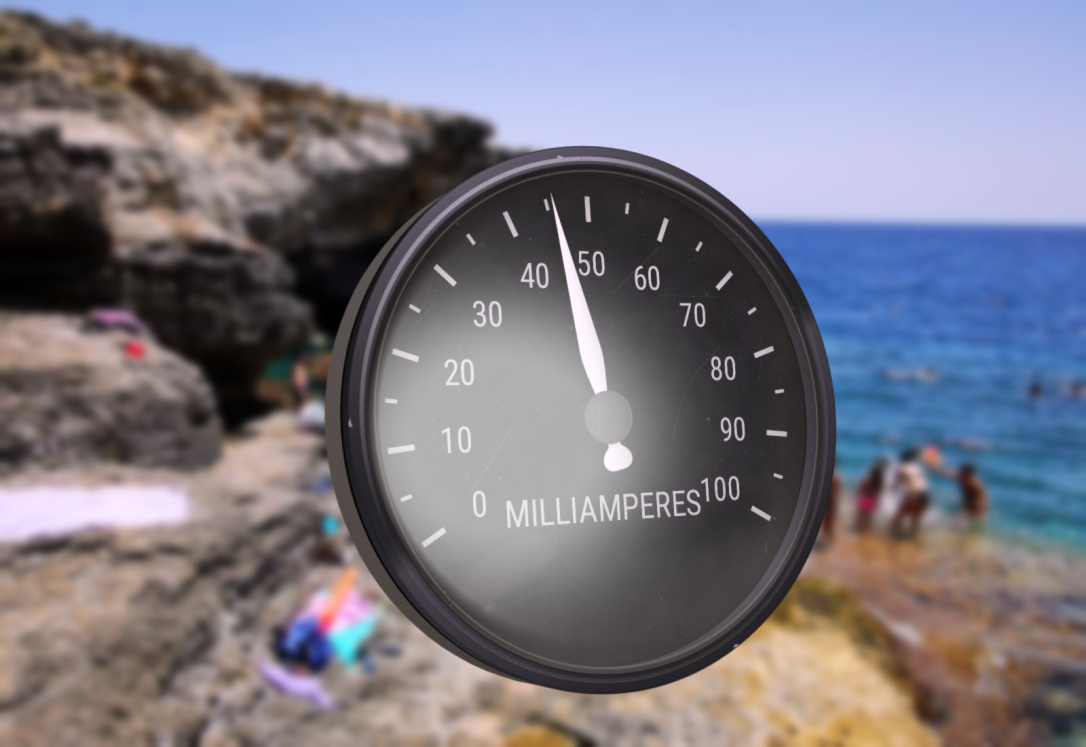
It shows 45 (mA)
